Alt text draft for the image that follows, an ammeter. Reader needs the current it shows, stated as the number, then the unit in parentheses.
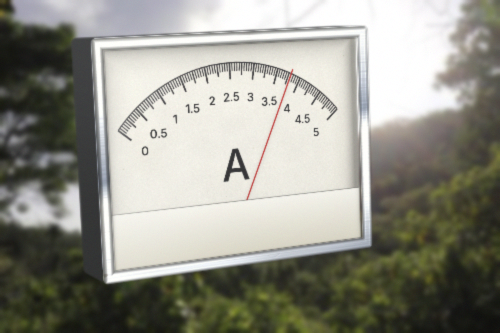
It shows 3.75 (A)
